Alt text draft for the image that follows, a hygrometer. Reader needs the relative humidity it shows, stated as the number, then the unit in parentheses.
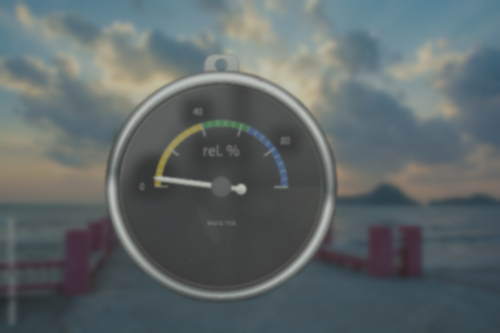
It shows 4 (%)
